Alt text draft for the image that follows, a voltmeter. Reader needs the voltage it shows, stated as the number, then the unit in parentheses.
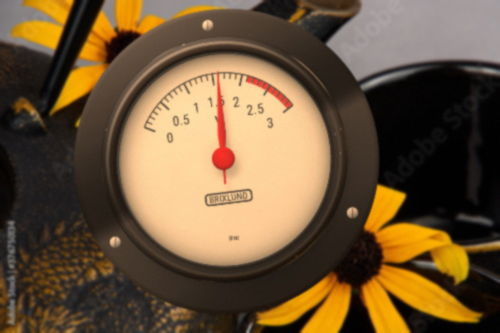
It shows 1.6 (V)
